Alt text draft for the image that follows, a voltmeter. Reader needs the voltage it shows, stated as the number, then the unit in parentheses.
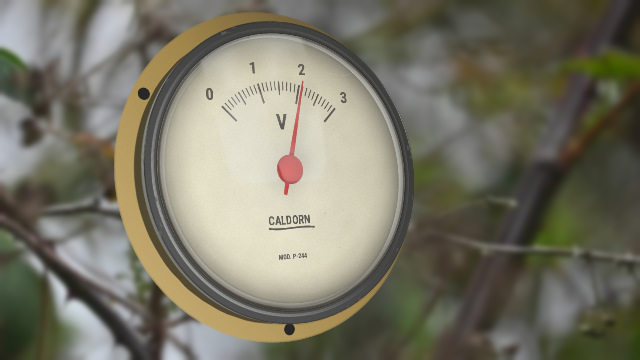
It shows 2 (V)
